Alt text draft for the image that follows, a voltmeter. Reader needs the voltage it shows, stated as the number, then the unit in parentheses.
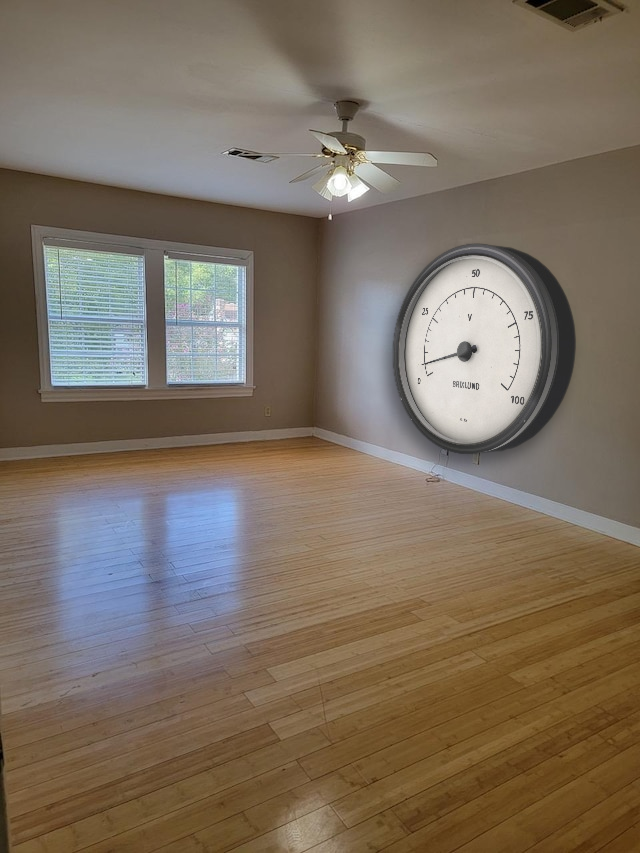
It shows 5 (V)
